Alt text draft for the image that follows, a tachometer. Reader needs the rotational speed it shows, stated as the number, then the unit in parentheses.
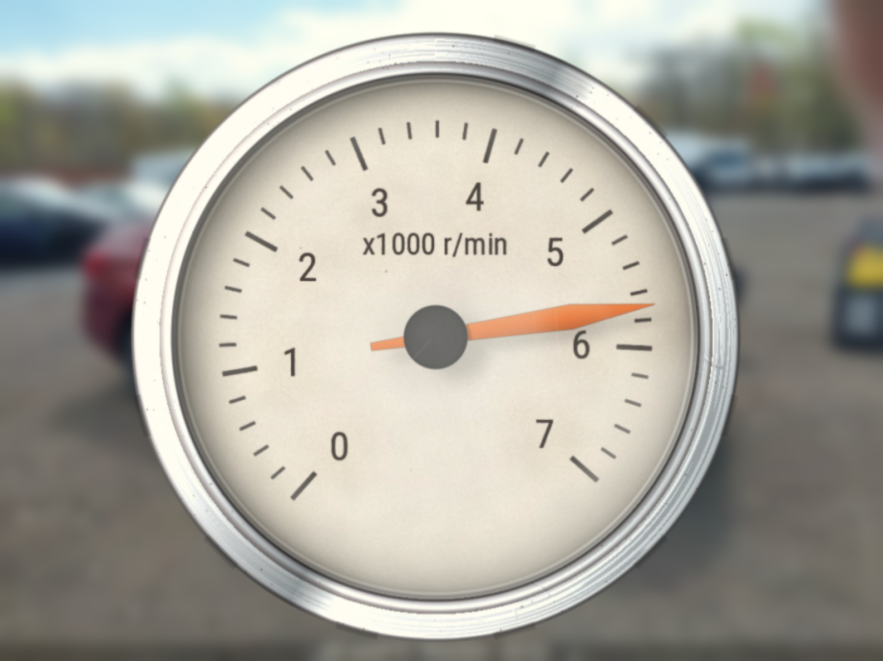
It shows 5700 (rpm)
